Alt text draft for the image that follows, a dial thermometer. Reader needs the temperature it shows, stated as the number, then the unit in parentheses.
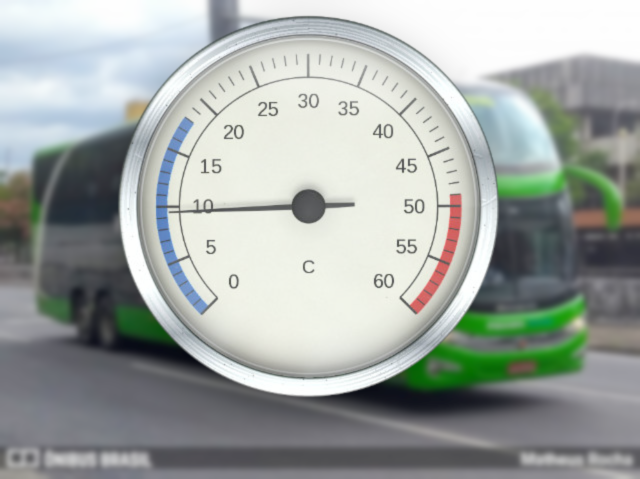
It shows 9.5 (°C)
